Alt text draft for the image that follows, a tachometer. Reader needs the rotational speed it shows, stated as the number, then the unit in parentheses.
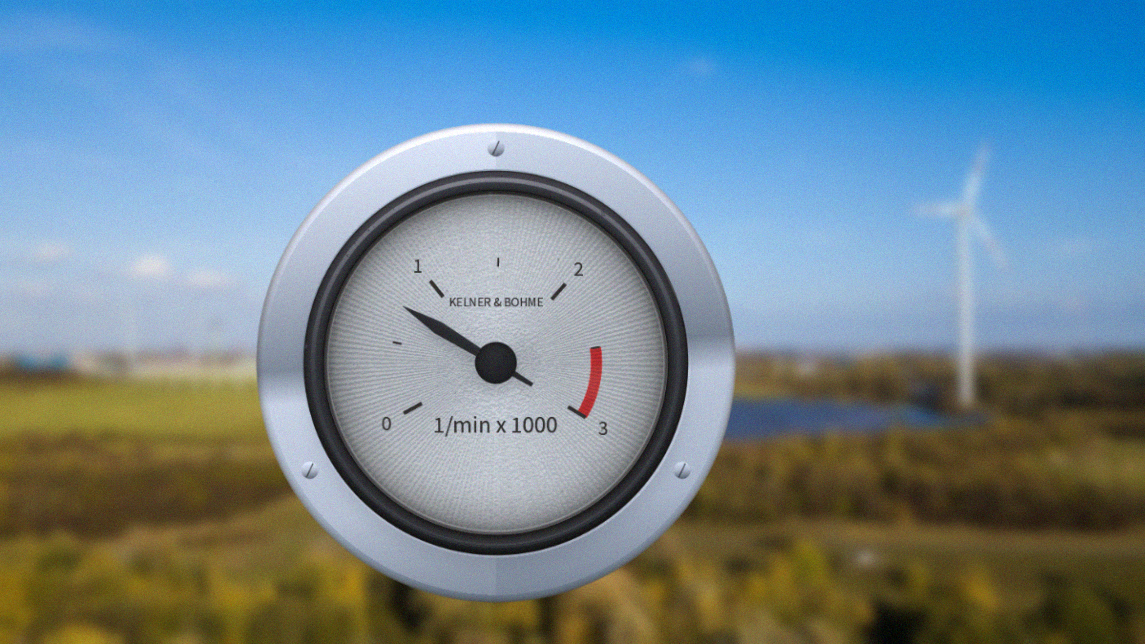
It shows 750 (rpm)
